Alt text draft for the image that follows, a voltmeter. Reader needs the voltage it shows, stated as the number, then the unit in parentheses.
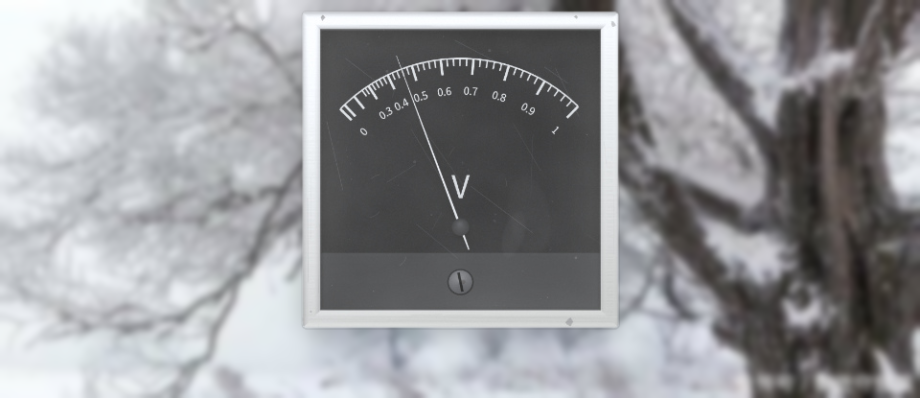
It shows 0.46 (V)
